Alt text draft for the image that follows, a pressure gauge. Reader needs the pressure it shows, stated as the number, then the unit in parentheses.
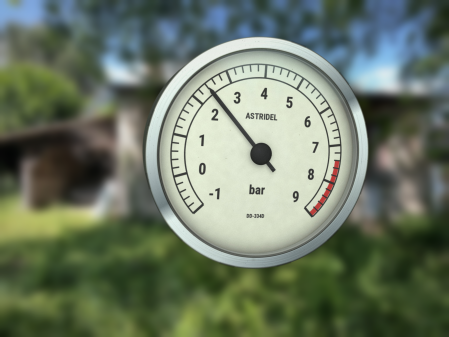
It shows 2.4 (bar)
